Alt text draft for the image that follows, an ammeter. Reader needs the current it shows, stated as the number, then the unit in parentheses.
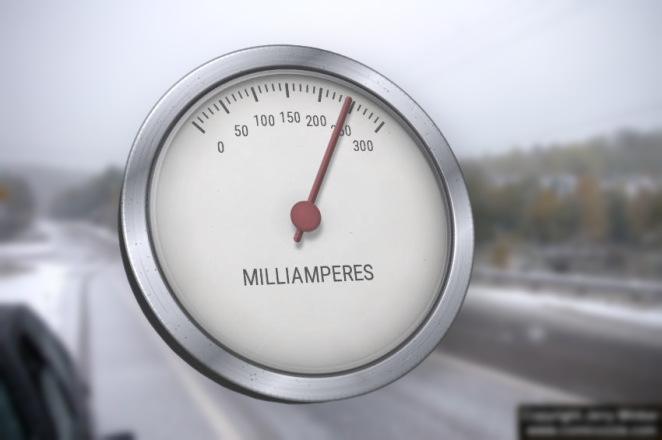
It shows 240 (mA)
